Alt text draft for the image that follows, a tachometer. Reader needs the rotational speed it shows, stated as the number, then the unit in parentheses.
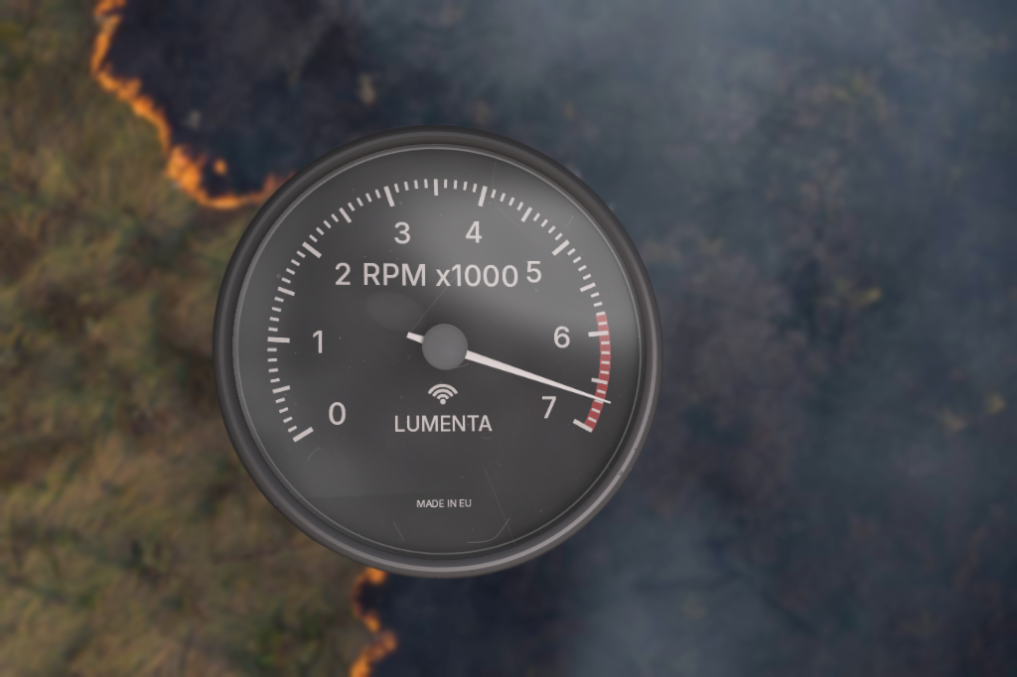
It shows 6700 (rpm)
